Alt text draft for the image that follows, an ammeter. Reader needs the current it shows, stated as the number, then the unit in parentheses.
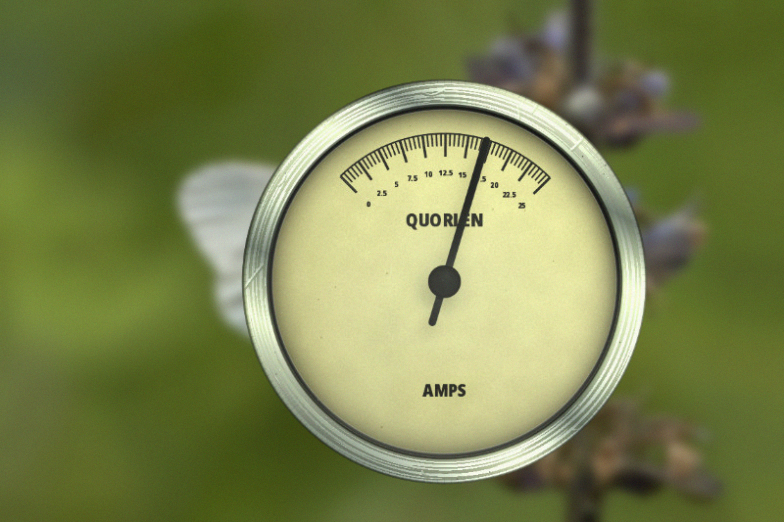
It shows 17 (A)
